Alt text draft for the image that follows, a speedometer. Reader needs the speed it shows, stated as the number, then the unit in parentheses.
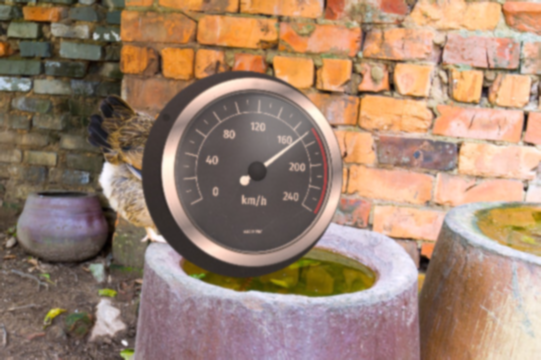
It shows 170 (km/h)
